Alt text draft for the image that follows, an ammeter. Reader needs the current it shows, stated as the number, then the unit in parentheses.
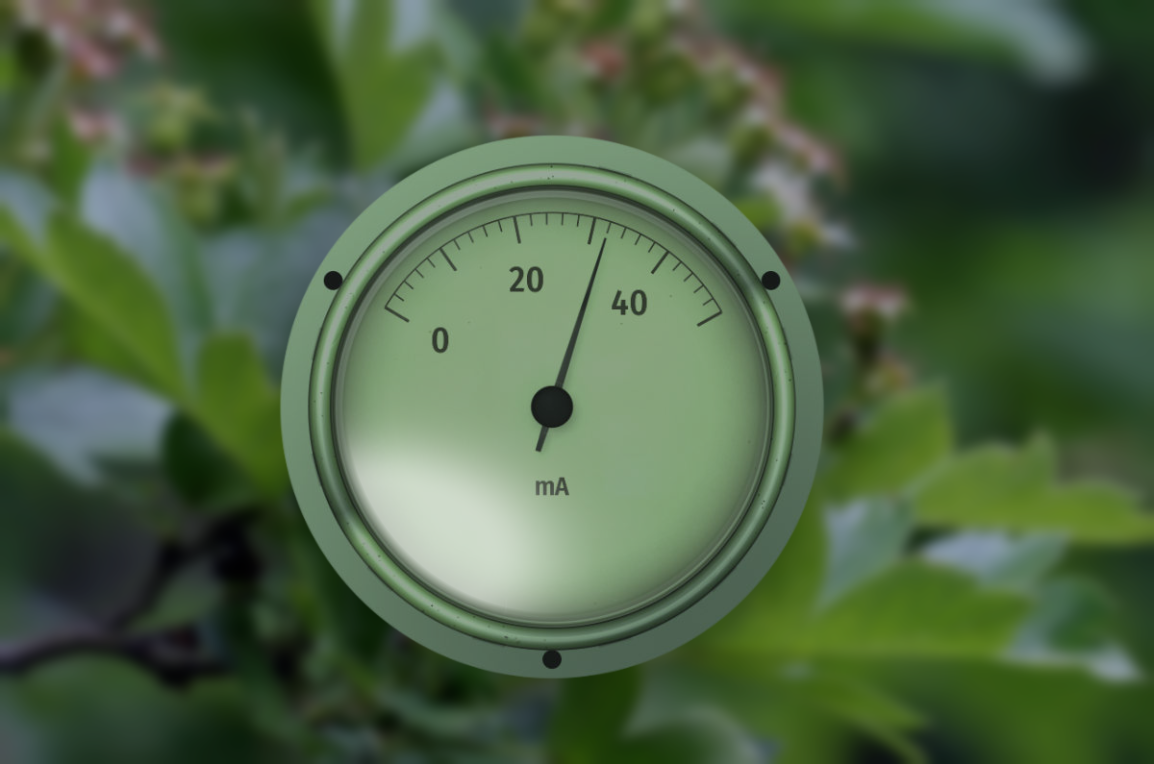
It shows 32 (mA)
